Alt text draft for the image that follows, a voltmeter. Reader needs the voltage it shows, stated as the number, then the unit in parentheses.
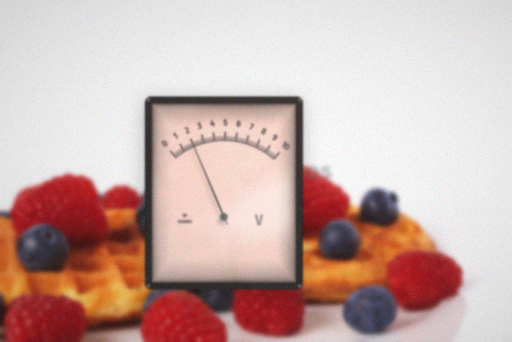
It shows 2 (V)
